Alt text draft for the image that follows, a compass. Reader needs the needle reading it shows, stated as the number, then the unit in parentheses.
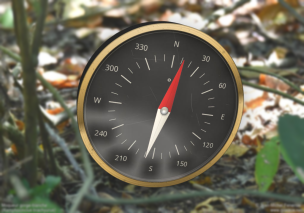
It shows 10 (°)
